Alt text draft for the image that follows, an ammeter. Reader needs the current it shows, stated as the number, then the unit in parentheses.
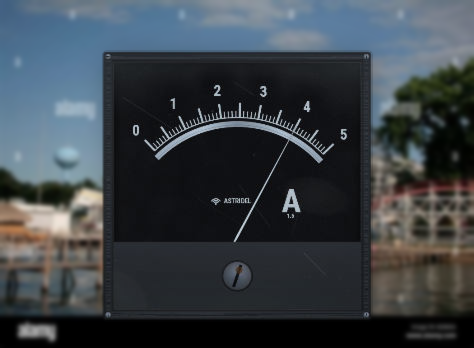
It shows 4 (A)
